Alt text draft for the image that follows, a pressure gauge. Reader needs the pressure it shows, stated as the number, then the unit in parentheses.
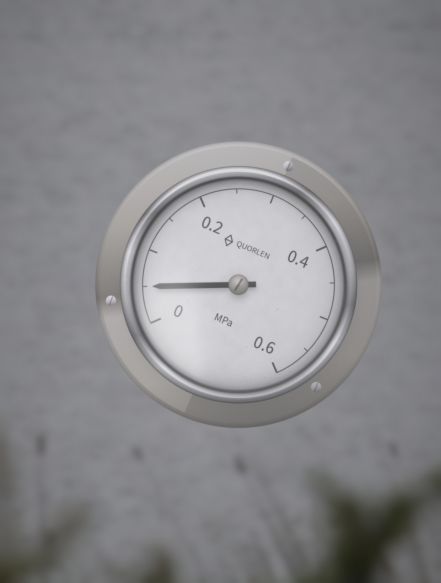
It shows 0.05 (MPa)
